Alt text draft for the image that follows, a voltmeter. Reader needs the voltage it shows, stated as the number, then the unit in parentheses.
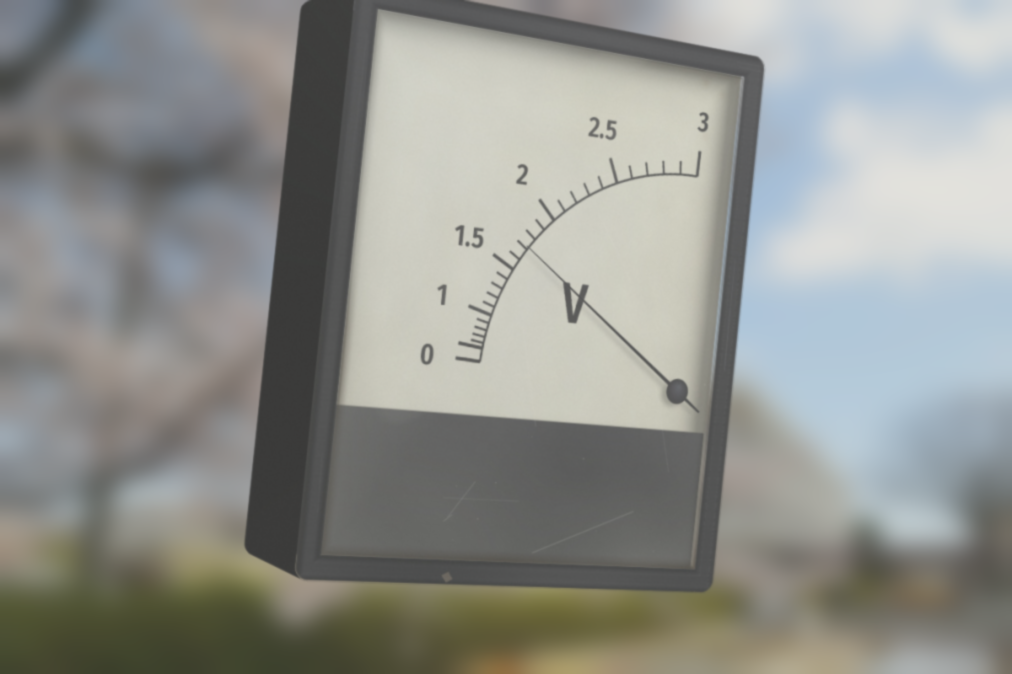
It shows 1.7 (V)
